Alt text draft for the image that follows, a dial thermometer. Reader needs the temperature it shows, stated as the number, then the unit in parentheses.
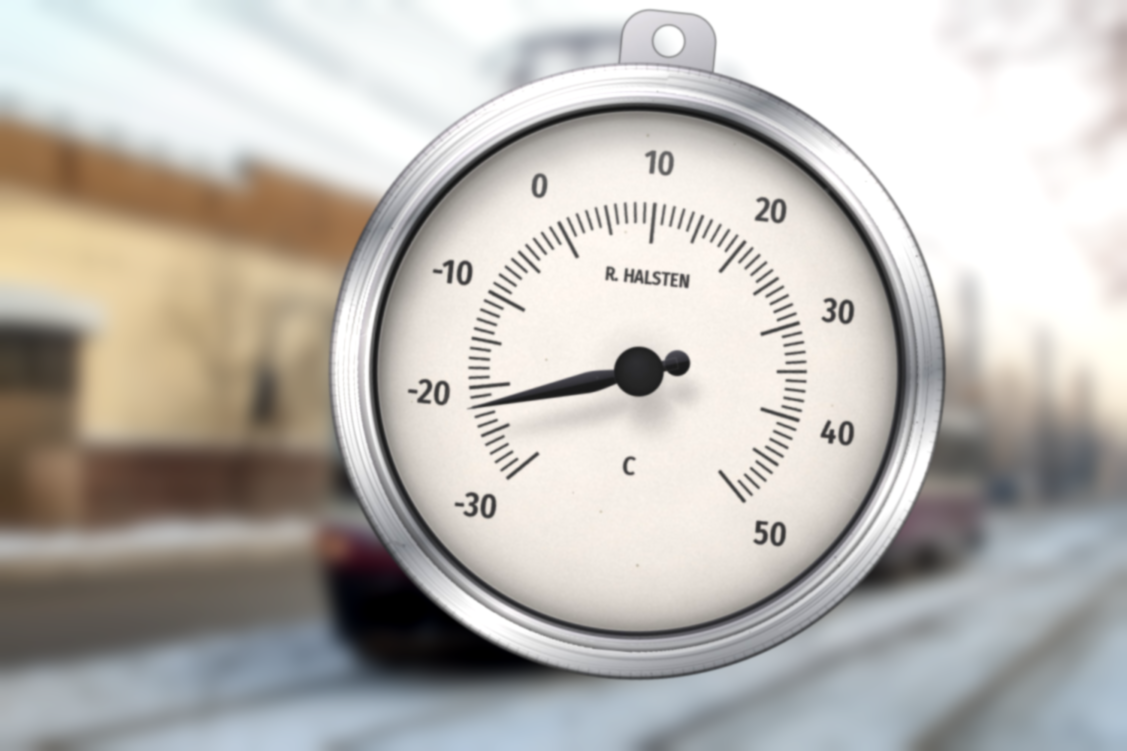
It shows -22 (°C)
